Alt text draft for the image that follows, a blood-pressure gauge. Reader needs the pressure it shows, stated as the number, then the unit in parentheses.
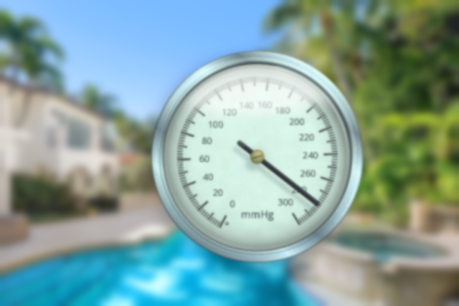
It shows 280 (mmHg)
